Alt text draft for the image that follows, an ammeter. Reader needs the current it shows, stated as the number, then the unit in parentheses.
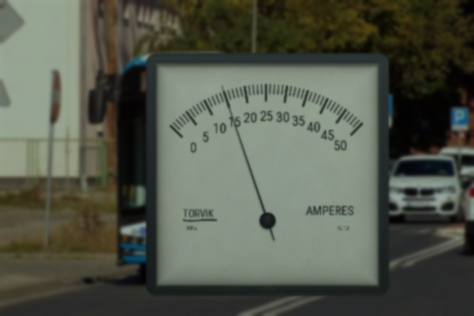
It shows 15 (A)
